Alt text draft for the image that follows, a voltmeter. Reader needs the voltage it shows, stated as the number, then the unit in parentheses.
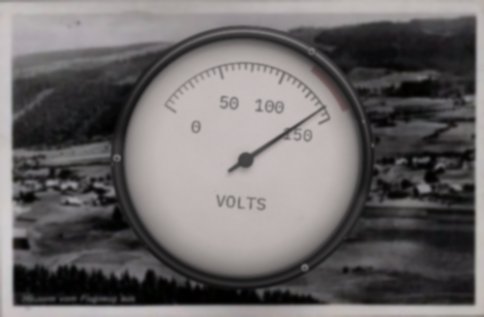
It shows 140 (V)
